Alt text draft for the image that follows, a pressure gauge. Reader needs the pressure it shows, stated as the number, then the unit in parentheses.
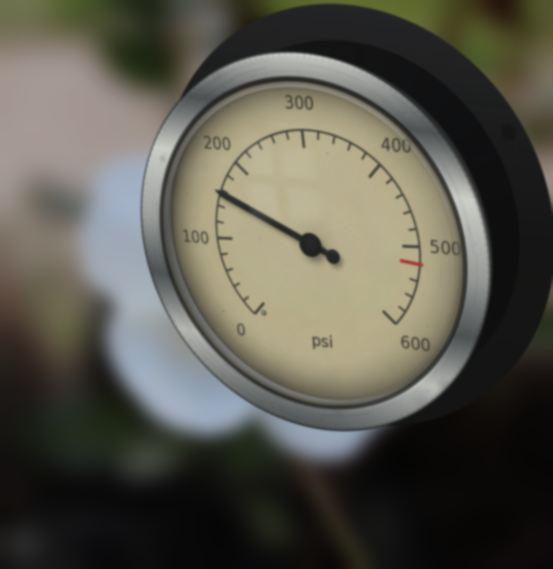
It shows 160 (psi)
